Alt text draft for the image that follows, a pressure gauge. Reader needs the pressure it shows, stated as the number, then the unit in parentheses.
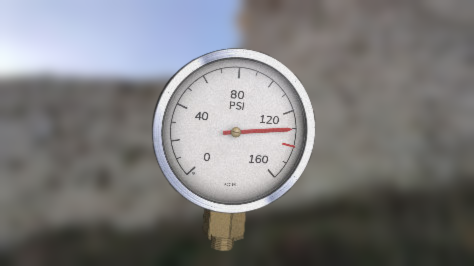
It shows 130 (psi)
